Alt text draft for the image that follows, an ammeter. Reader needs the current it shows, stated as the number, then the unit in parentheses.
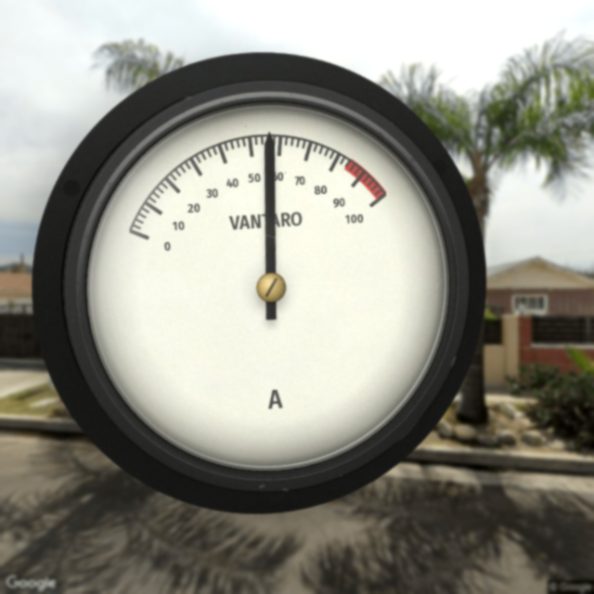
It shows 56 (A)
